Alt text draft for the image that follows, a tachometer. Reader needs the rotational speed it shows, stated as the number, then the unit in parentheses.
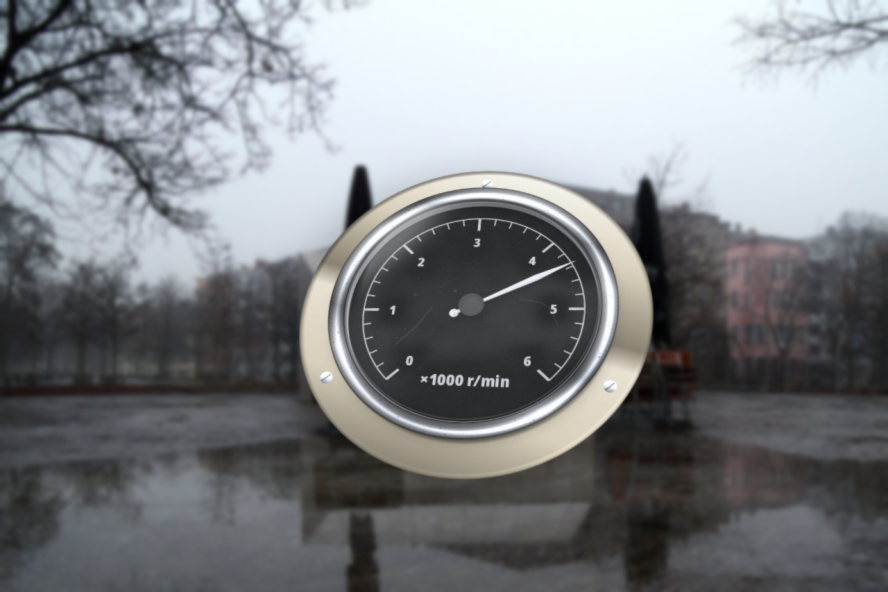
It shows 4400 (rpm)
